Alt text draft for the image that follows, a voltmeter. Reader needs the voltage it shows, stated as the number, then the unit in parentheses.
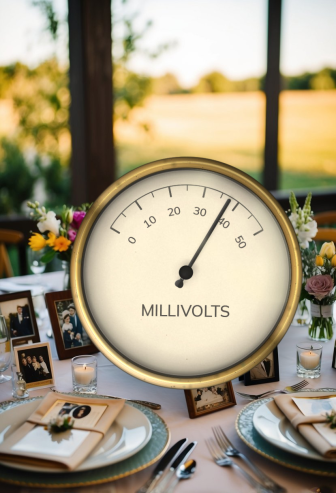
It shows 37.5 (mV)
